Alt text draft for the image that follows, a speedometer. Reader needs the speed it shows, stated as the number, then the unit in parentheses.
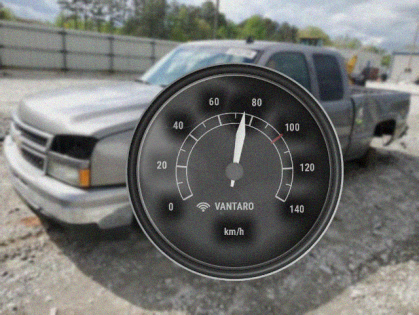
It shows 75 (km/h)
